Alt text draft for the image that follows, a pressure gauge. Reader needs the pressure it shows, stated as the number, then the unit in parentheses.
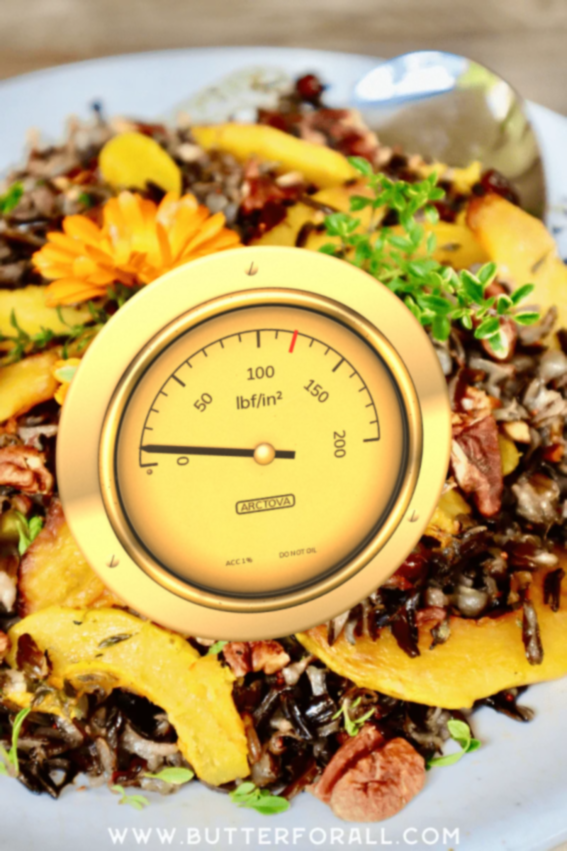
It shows 10 (psi)
